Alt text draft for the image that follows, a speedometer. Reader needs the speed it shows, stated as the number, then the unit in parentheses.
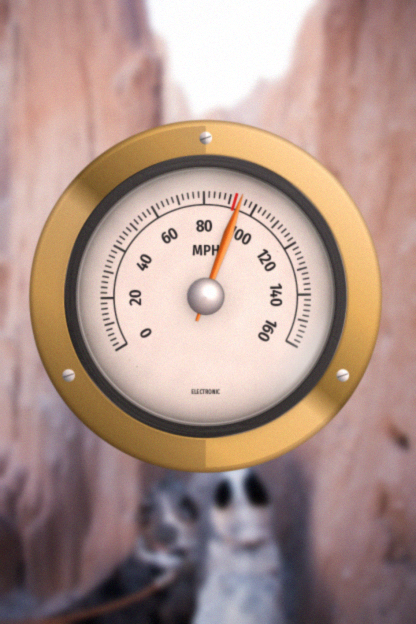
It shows 94 (mph)
